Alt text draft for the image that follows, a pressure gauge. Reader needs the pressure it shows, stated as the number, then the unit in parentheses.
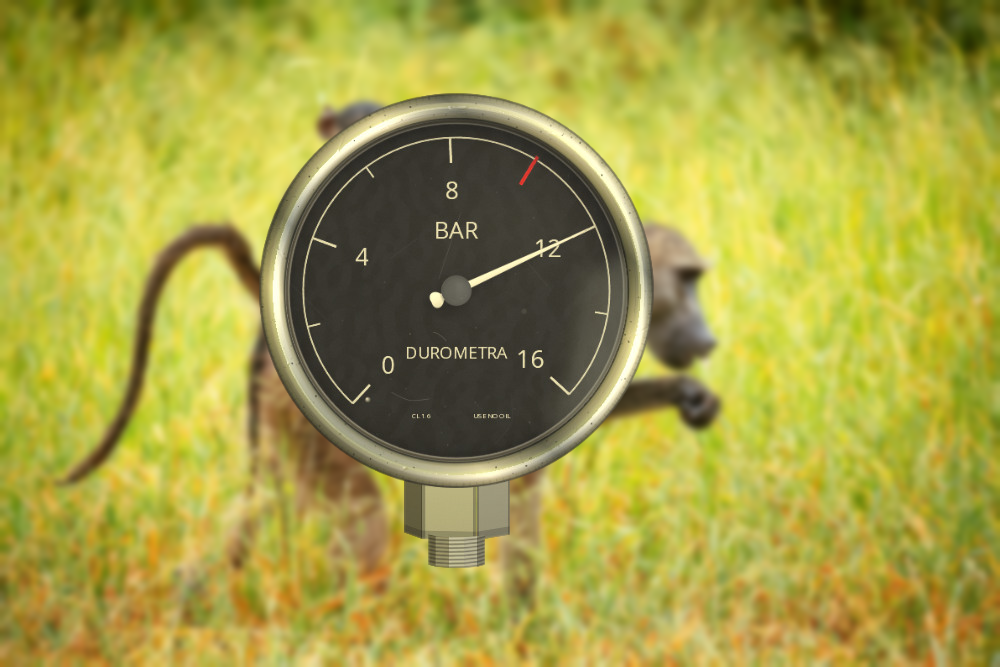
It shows 12 (bar)
